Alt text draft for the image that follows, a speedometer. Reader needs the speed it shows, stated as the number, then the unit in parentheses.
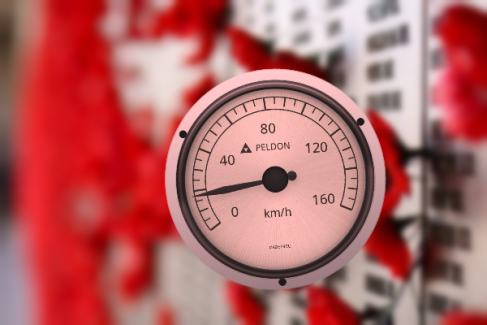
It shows 17.5 (km/h)
